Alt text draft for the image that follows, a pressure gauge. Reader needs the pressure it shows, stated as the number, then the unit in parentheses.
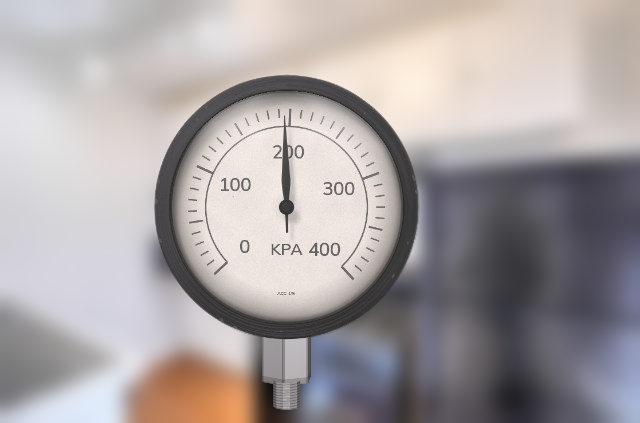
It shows 195 (kPa)
